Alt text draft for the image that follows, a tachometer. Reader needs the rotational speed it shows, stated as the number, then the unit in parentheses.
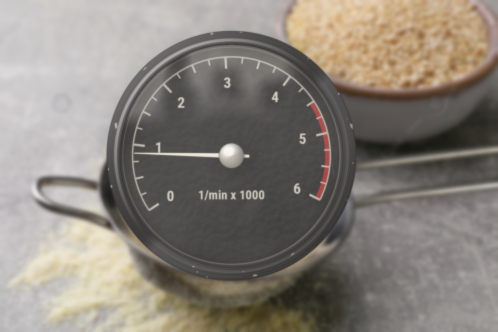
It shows 875 (rpm)
